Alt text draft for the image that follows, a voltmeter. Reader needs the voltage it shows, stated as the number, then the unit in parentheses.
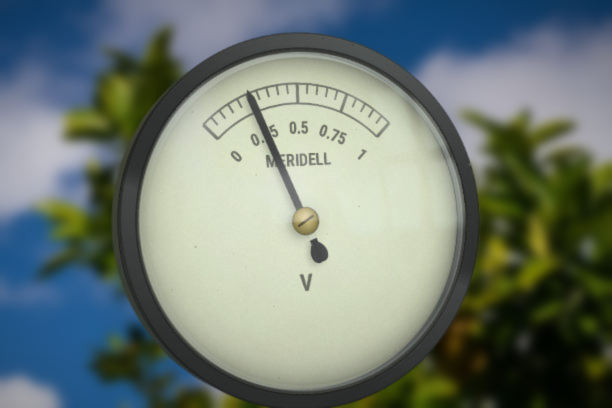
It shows 0.25 (V)
